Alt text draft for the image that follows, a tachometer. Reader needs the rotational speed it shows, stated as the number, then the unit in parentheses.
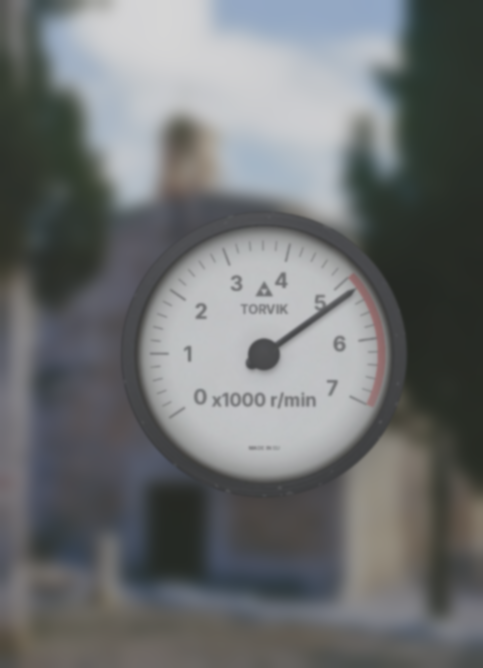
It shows 5200 (rpm)
